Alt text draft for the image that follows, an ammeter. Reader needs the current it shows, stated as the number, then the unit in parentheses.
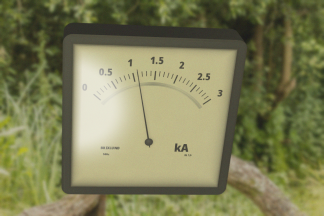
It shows 1.1 (kA)
